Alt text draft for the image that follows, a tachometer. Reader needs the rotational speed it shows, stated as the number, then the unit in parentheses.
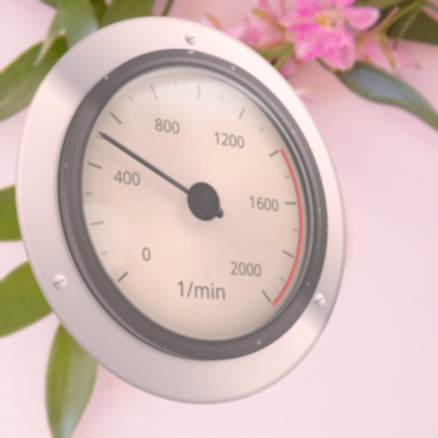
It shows 500 (rpm)
